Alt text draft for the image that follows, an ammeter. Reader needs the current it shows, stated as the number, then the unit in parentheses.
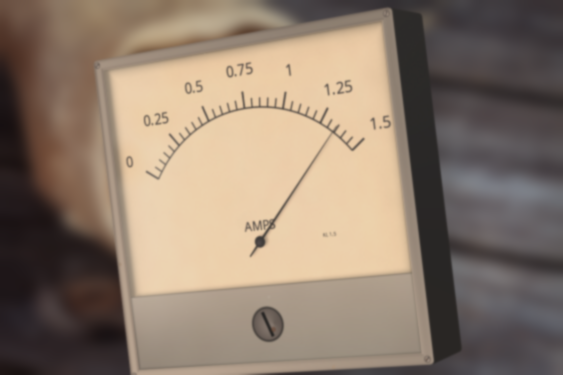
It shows 1.35 (A)
